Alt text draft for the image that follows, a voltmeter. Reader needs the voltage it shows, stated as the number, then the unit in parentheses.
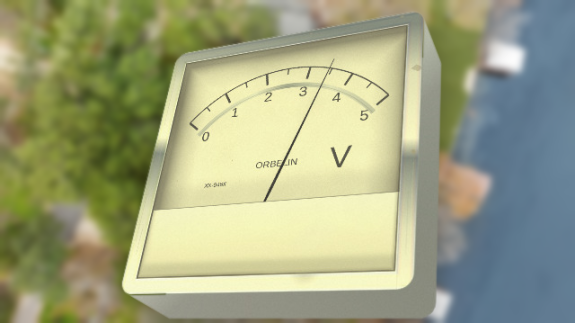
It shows 3.5 (V)
